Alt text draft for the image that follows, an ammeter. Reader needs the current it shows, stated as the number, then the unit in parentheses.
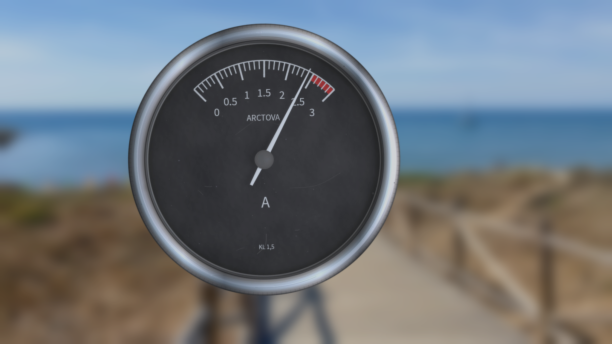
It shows 2.4 (A)
